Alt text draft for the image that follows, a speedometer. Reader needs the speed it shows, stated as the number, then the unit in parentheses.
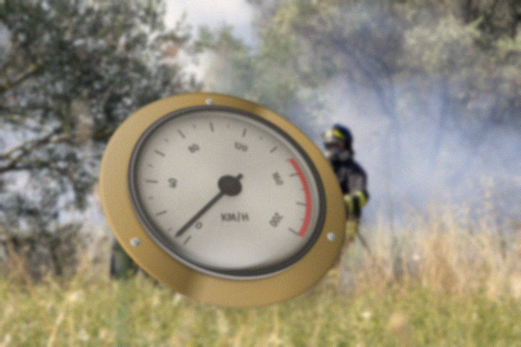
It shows 5 (km/h)
